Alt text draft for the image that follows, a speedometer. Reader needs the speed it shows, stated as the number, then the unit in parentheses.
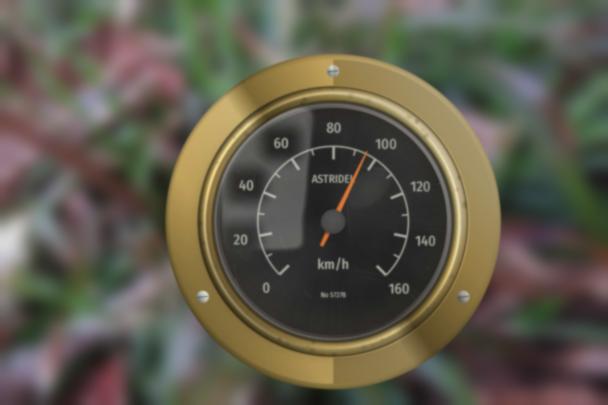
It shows 95 (km/h)
